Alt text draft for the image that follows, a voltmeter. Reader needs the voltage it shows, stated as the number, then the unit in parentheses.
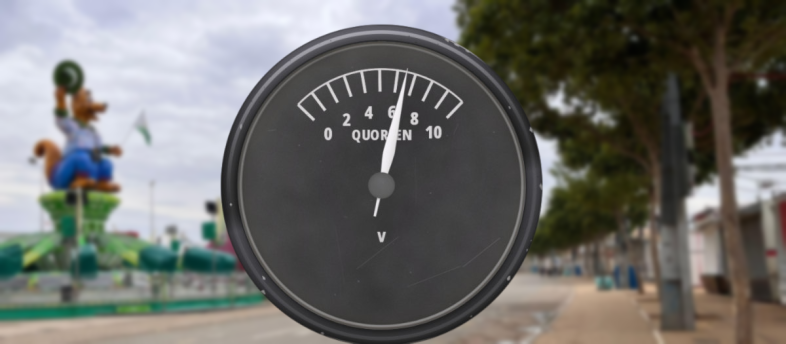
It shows 6.5 (V)
